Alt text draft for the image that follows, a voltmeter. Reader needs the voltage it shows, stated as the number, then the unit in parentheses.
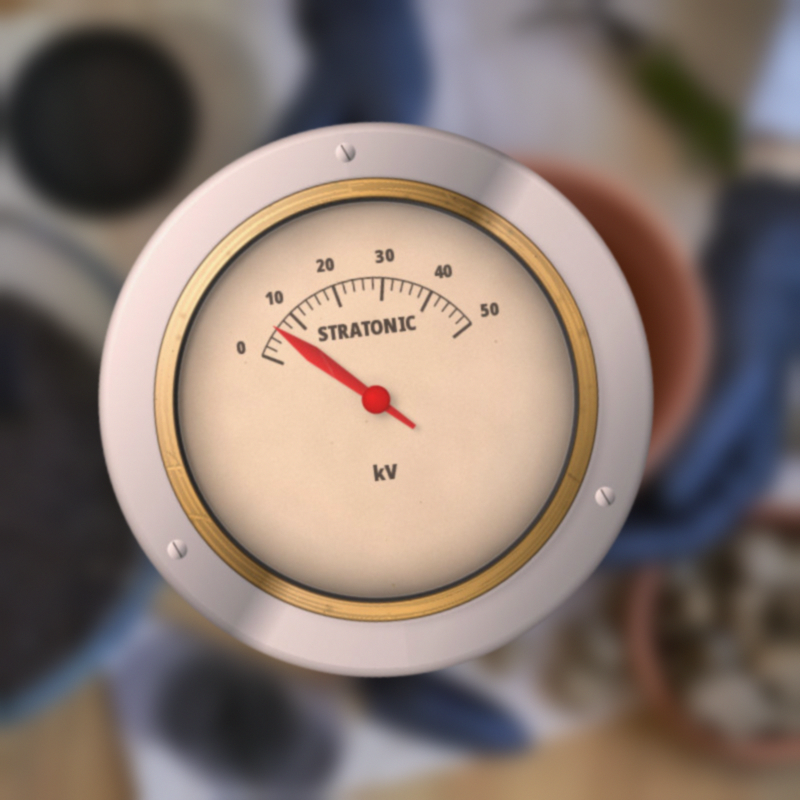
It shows 6 (kV)
